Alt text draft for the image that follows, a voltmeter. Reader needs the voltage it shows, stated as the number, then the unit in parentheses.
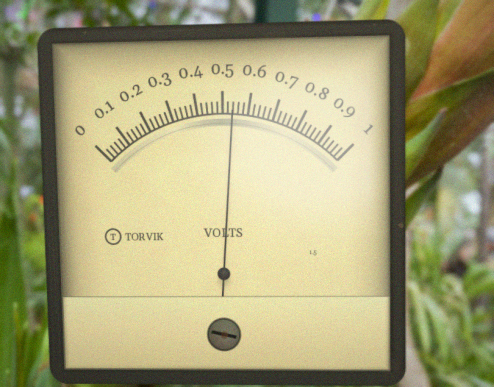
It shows 0.54 (V)
